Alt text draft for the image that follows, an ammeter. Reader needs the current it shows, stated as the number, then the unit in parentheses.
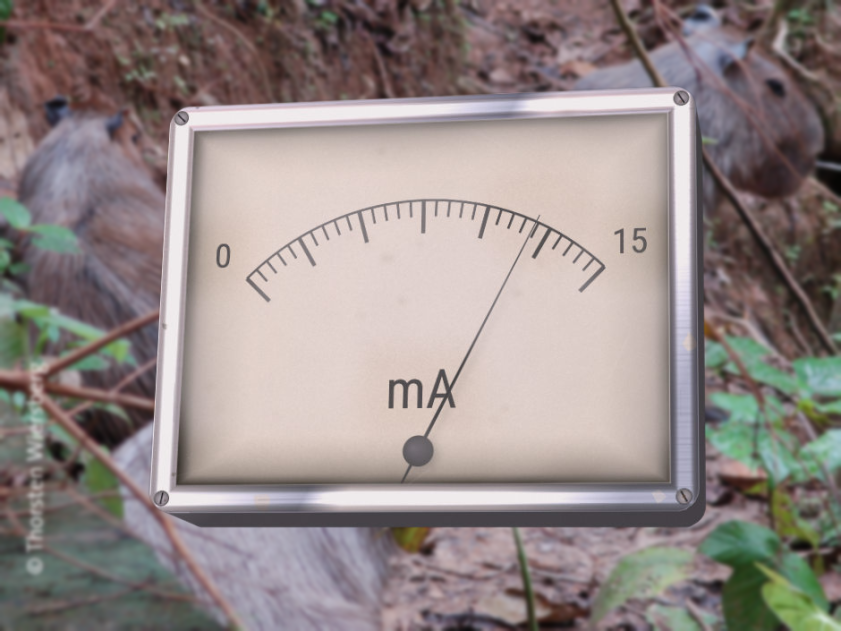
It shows 12 (mA)
